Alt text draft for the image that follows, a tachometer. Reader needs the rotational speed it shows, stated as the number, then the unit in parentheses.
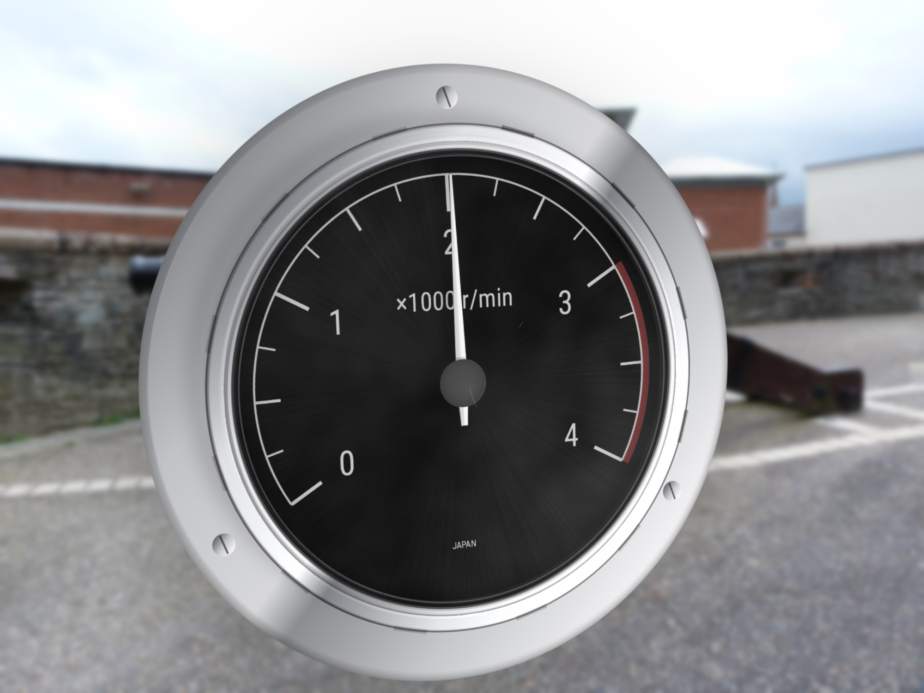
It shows 2000 (rpm)
